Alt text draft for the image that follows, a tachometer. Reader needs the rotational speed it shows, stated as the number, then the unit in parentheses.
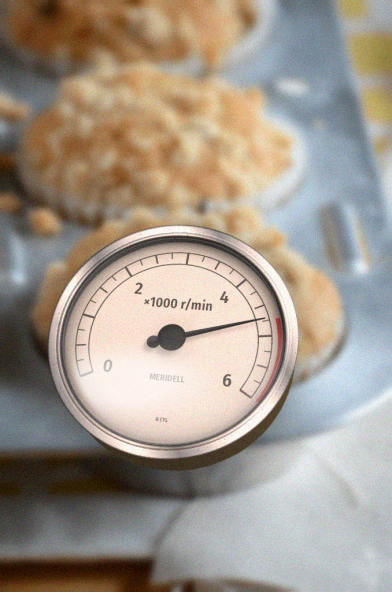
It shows 4750 (rpm)
